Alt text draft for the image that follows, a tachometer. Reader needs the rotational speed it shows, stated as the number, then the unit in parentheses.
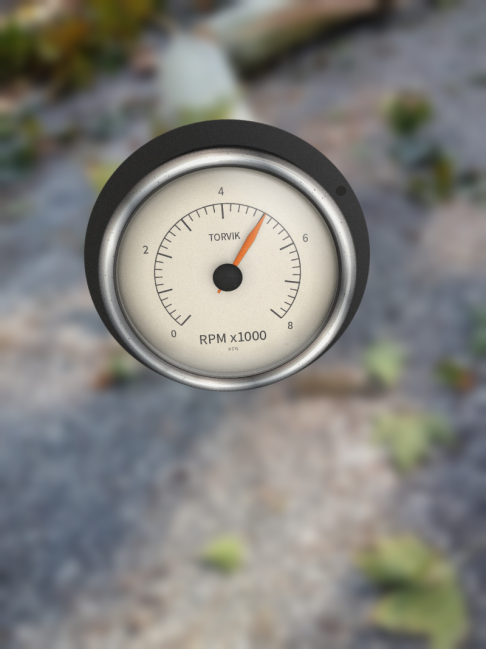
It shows 5000 (rpm)
